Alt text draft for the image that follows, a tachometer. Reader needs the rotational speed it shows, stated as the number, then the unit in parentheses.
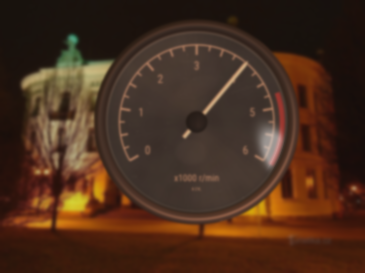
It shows 4000 (rpm)
